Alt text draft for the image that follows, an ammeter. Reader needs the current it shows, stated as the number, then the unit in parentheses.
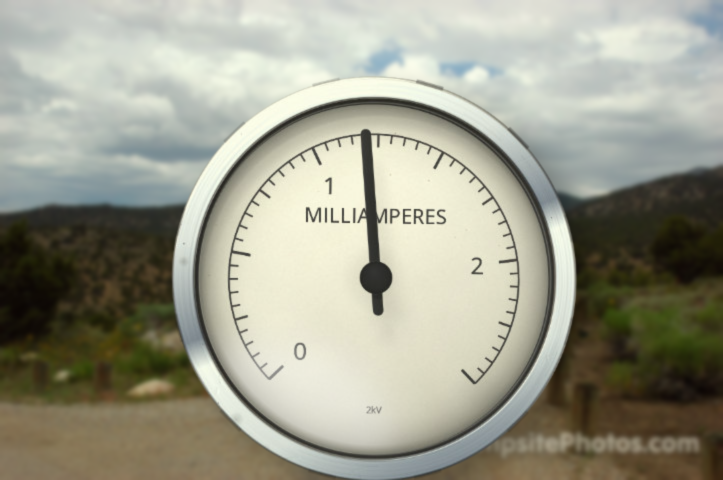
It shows 1.2 (mA)
